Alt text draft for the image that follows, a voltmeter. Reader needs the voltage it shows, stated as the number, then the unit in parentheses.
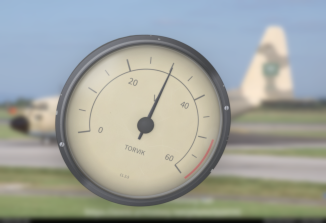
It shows 30 (V)
